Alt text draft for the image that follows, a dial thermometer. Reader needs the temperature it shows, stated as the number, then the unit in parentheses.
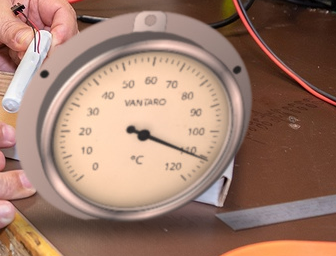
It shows 110 (°C)
